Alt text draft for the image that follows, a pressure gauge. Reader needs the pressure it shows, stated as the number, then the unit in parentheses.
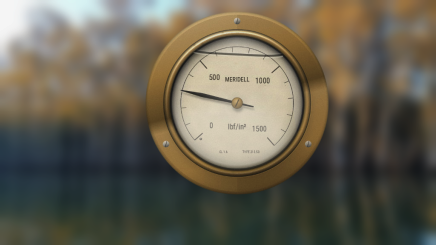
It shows 300 (psi)
